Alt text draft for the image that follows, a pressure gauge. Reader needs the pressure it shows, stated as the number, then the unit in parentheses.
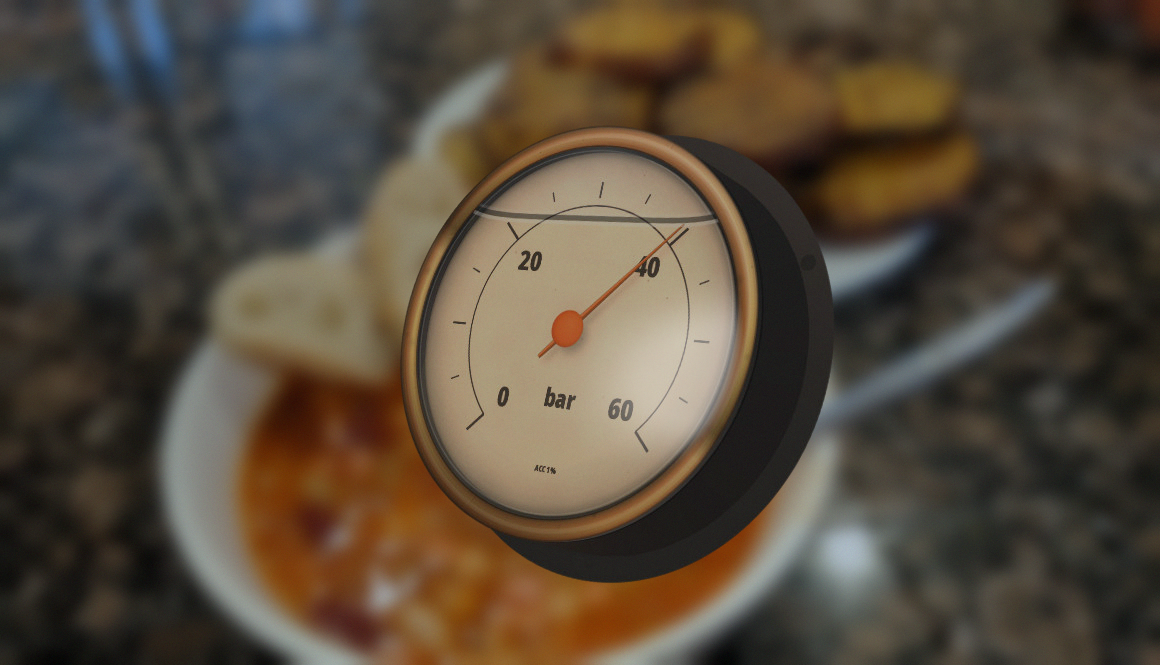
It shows 40 (bar)
